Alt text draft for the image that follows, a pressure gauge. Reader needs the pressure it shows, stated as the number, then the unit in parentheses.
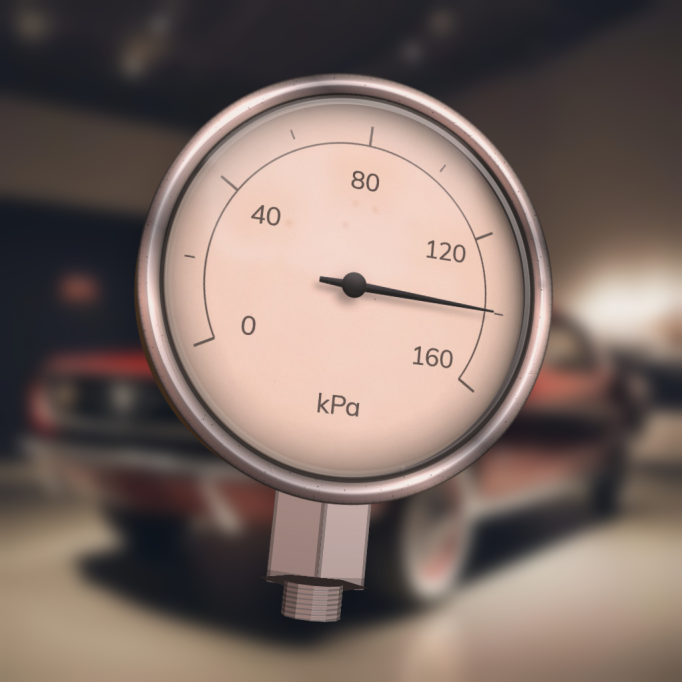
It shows 140 (kPa)
